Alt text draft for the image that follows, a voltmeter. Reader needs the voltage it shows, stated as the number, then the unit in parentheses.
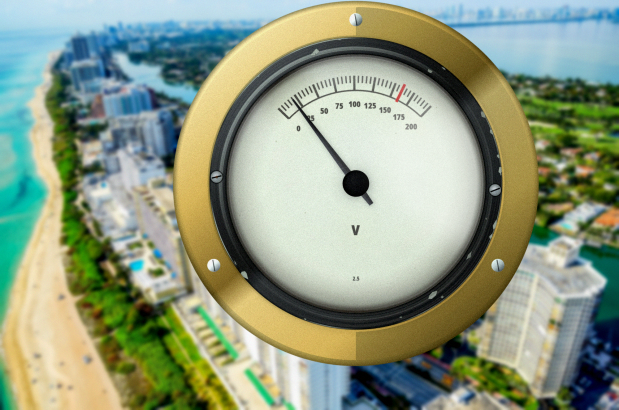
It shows 20 (V)
